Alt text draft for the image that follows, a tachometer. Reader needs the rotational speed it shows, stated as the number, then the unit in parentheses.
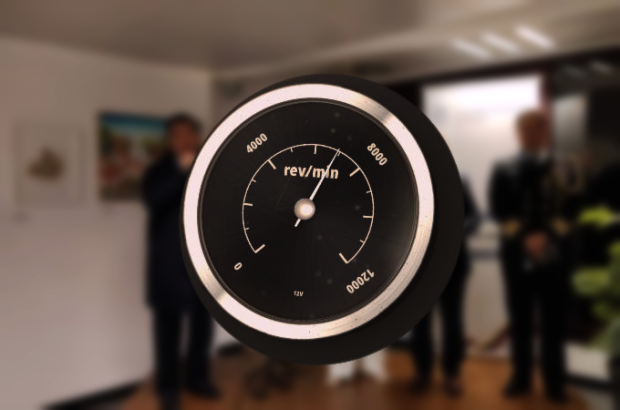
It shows 7000 (rpm)
